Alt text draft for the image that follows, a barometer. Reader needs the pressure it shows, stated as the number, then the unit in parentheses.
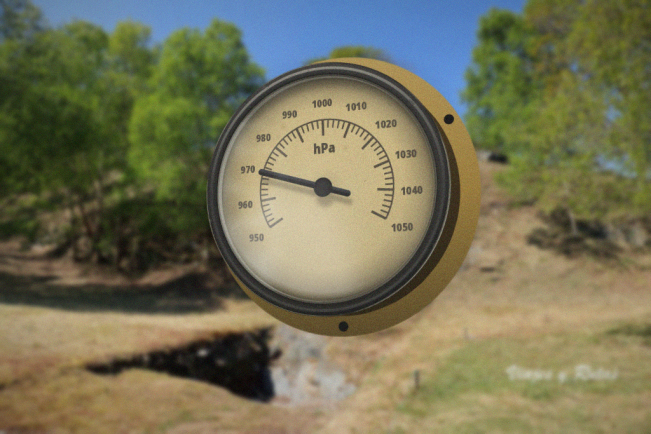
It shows 970 (hPa)
